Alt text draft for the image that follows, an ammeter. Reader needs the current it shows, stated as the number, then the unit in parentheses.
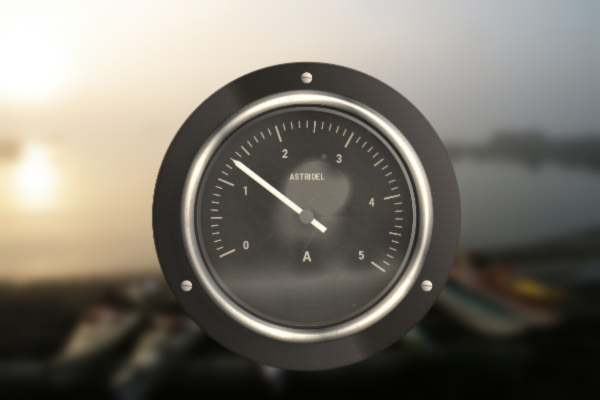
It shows 1.3 (A)
